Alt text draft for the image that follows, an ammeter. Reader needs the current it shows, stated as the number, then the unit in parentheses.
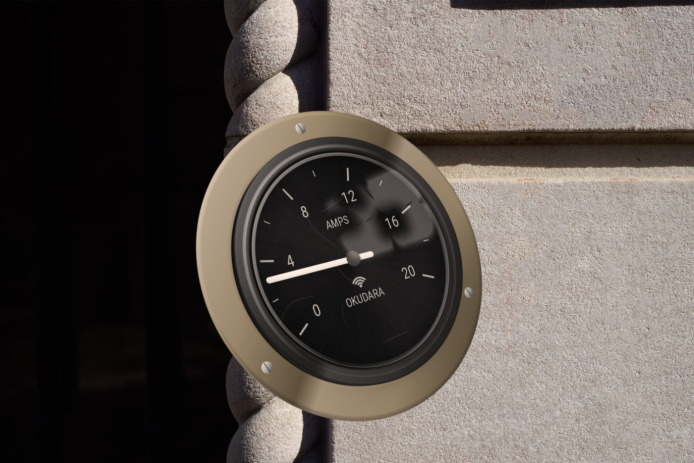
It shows 3 (A)
